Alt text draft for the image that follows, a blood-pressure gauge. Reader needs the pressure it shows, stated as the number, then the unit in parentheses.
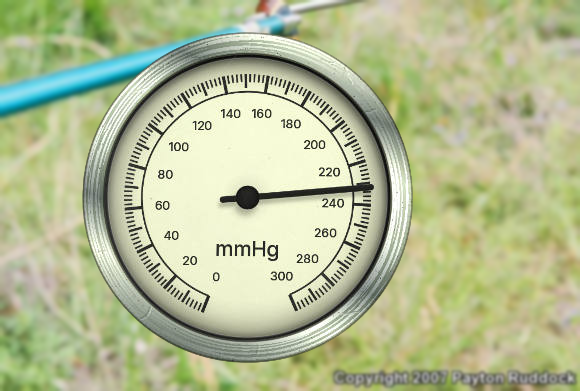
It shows 232 (mmHg)
